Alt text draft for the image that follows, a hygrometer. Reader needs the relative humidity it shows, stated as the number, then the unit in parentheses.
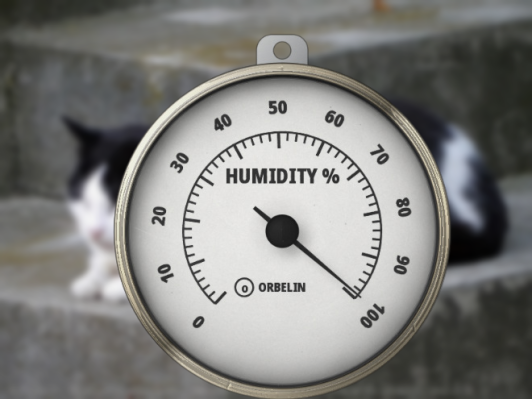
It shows 99 (%)
